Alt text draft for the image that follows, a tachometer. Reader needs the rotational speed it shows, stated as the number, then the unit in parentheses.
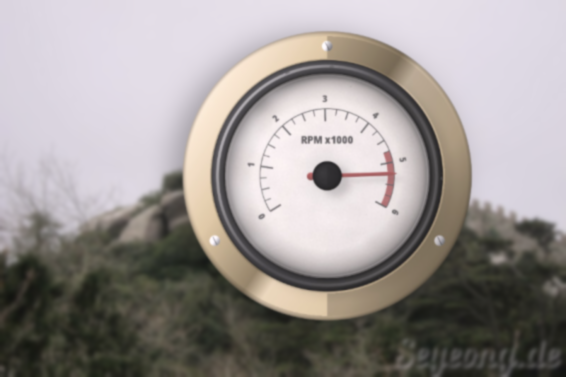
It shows 5250 (rpm)
